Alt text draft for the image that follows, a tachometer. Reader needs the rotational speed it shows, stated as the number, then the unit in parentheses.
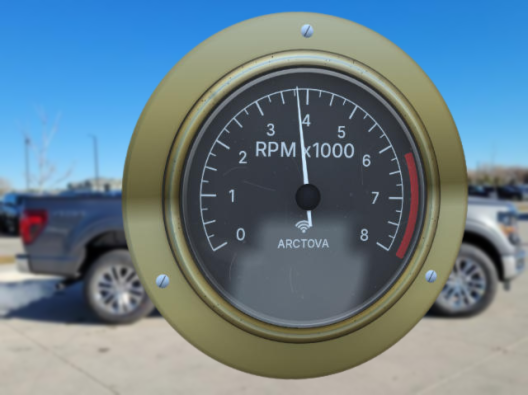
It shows 3750 (rpm)
